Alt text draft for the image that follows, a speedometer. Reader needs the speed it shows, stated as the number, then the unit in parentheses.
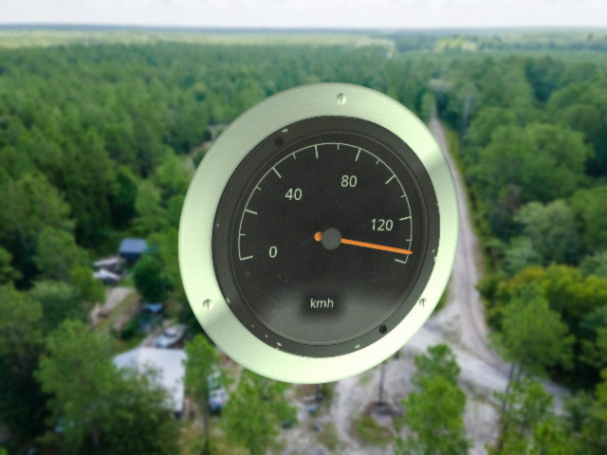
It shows 135 (km/h)
